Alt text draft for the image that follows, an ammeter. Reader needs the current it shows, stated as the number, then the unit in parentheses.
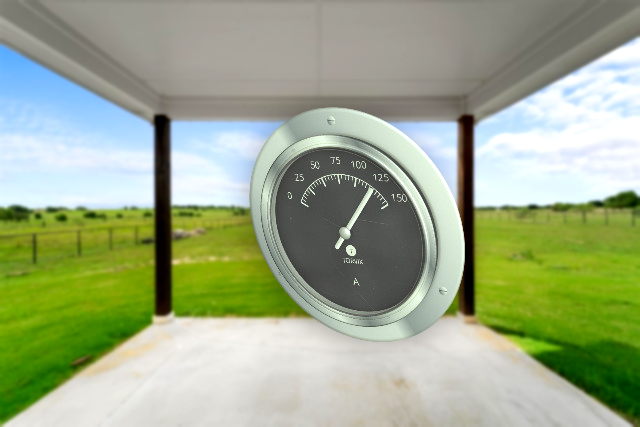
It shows 125 (A)
